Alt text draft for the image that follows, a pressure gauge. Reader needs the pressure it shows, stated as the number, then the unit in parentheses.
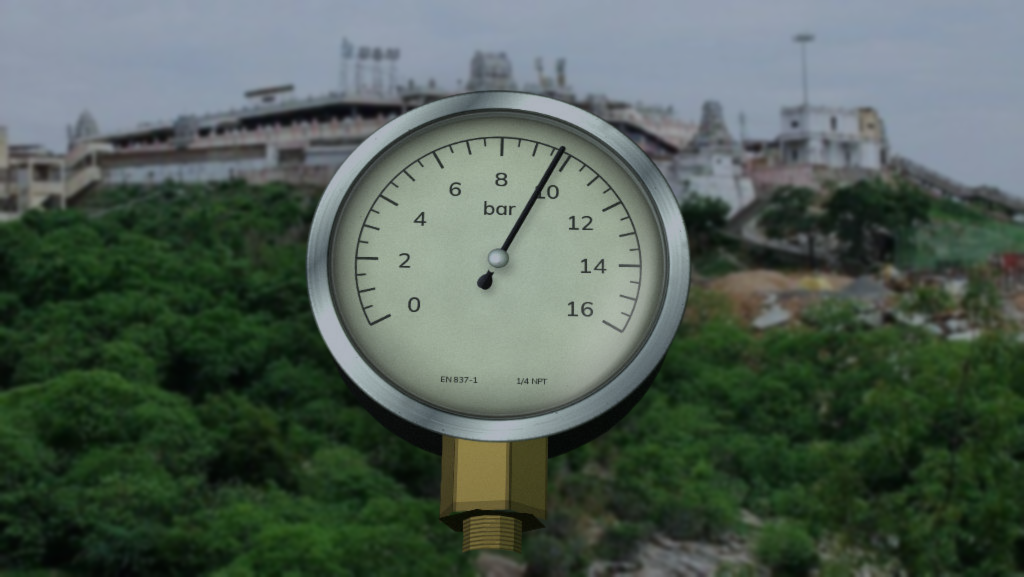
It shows 9.75 (bar)
